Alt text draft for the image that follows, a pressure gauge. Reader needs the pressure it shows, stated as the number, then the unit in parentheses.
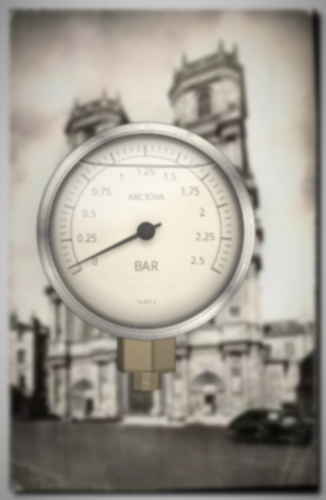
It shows 0.05 (bar)
